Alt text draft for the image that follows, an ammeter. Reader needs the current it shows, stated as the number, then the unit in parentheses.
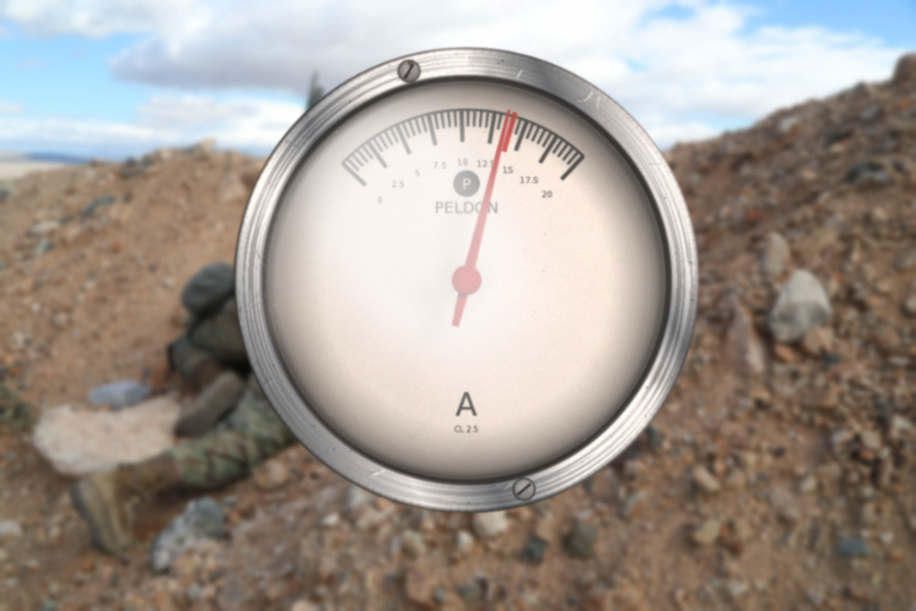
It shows 13.5 (A)
